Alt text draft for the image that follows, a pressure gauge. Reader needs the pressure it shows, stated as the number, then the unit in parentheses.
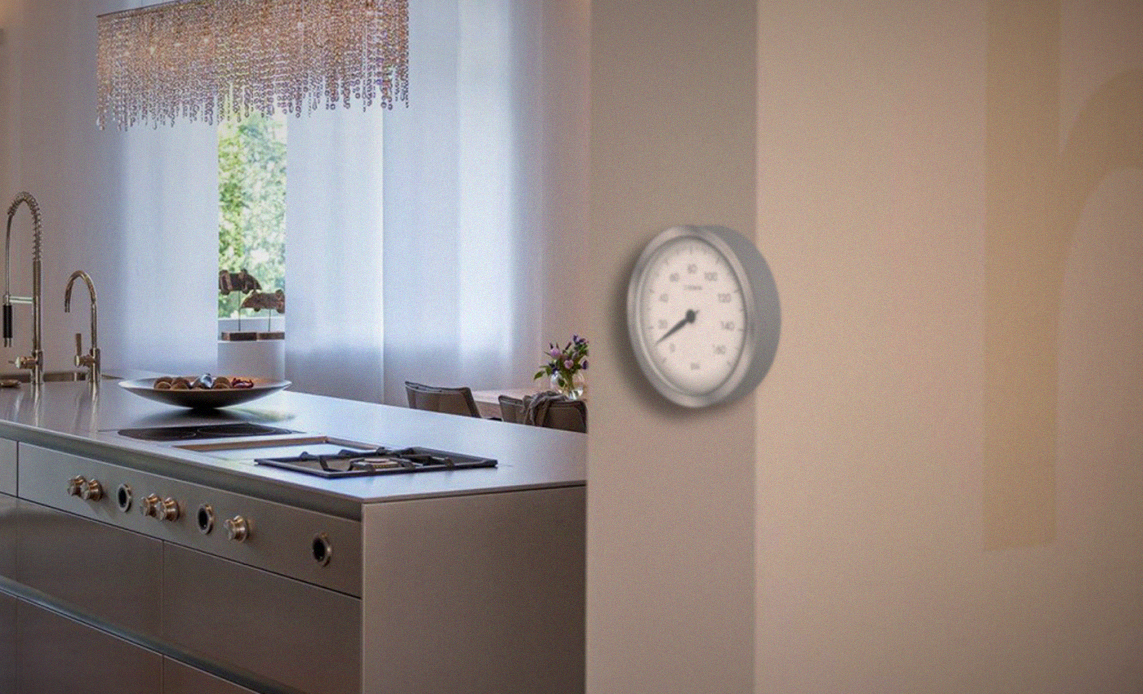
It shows 10 (psi)
